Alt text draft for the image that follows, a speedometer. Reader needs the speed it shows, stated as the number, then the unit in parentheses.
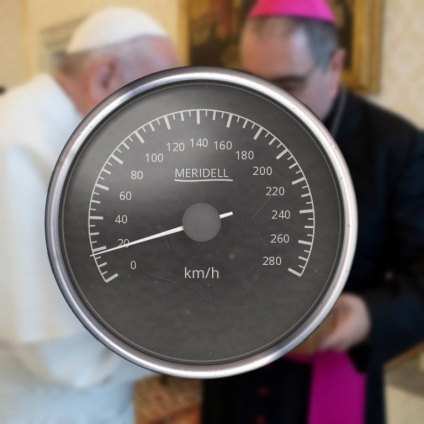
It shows 17.5 (km/h)
